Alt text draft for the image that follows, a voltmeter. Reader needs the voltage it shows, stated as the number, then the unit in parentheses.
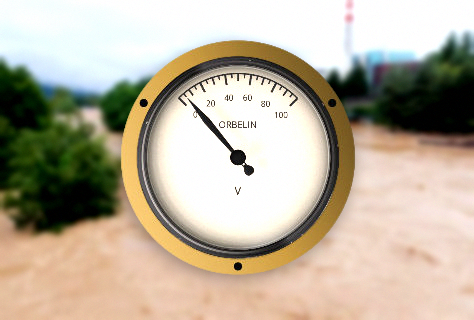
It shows 5 (V)
